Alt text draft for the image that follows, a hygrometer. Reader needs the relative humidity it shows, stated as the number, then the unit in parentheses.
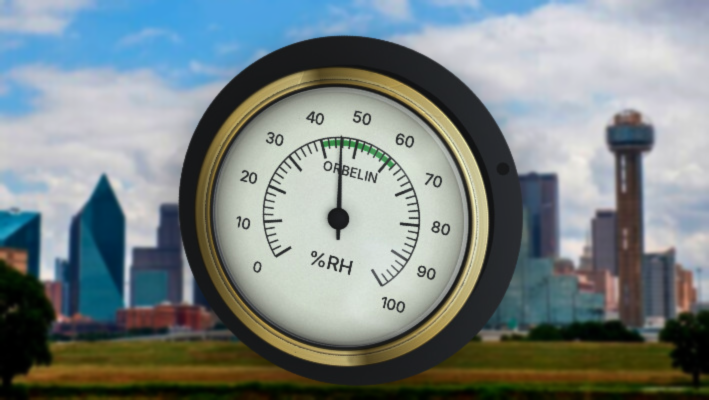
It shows 46 (%)
